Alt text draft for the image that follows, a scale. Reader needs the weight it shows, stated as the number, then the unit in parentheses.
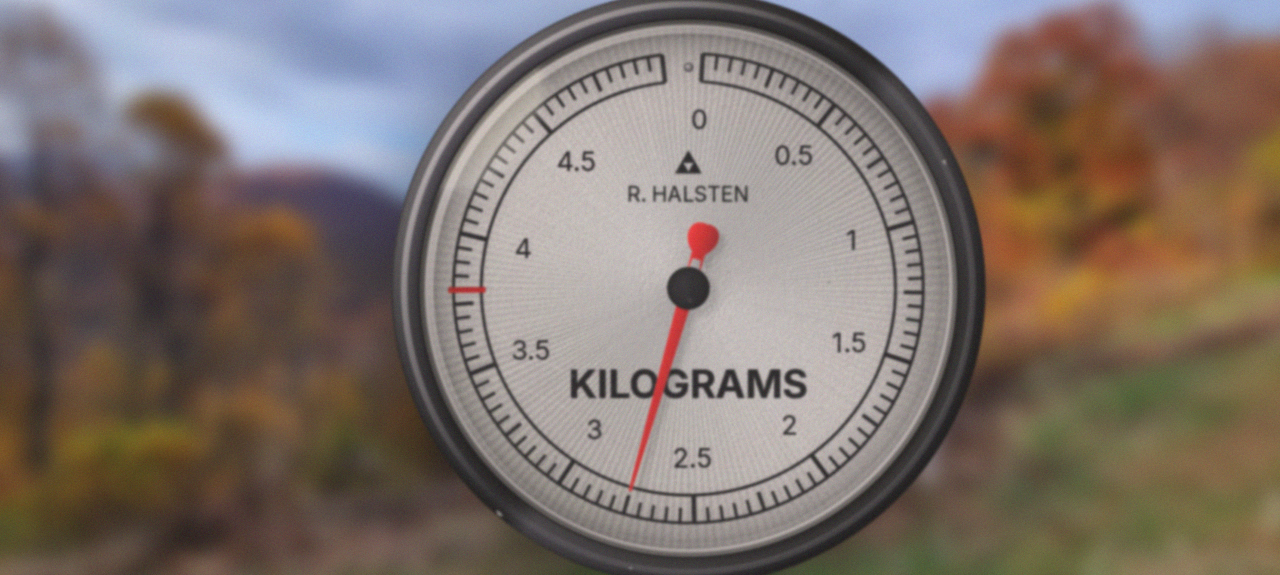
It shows 2.75 (kg)
